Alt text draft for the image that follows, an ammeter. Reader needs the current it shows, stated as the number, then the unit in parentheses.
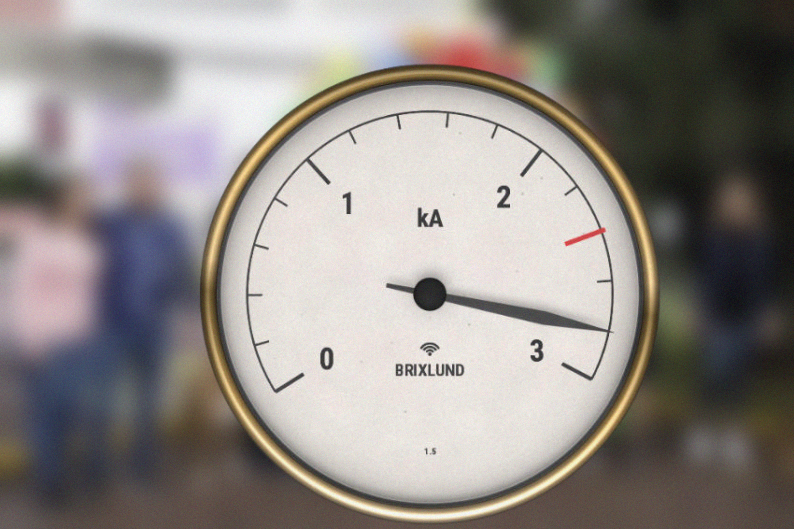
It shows 2.8 (kA)
